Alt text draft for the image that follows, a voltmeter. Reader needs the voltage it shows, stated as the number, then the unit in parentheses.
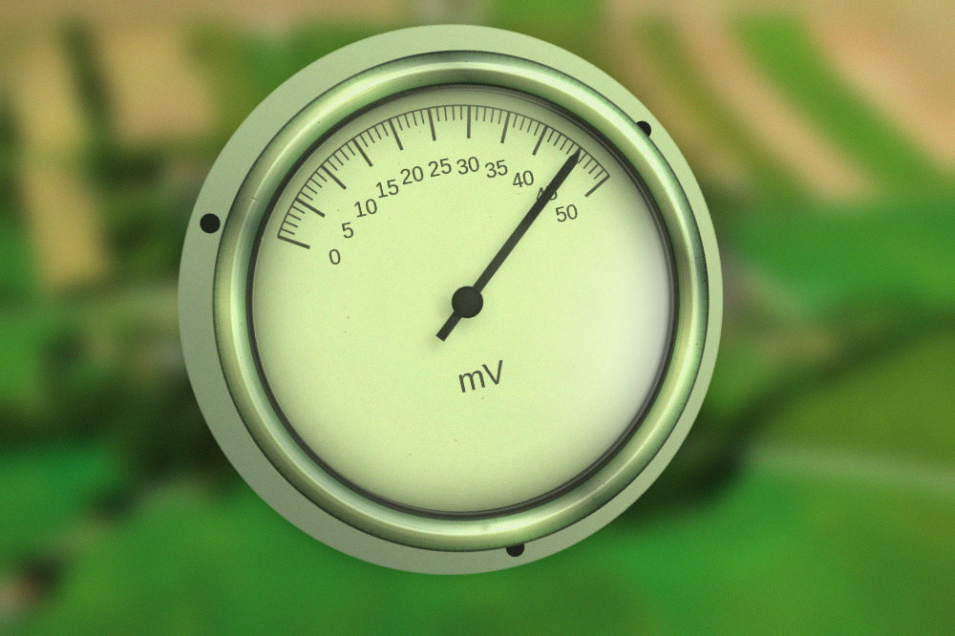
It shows 45 (mV)
